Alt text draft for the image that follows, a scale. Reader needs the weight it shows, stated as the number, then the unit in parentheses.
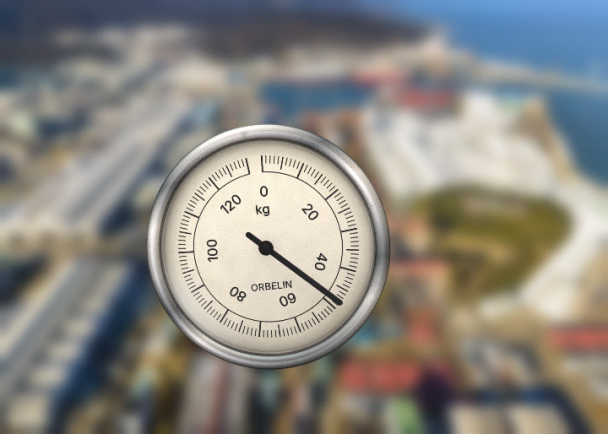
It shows 48 (kg)
